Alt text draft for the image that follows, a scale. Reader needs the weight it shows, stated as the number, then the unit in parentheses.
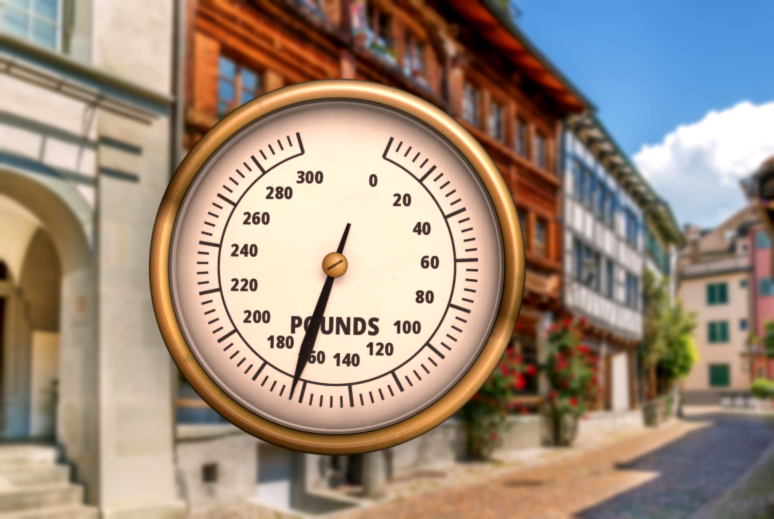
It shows 164 (lb)
